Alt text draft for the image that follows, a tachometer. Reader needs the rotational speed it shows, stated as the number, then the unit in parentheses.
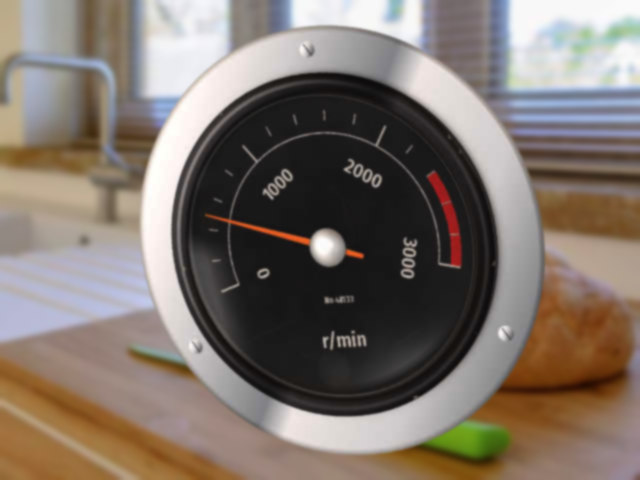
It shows 500 (rpm)
